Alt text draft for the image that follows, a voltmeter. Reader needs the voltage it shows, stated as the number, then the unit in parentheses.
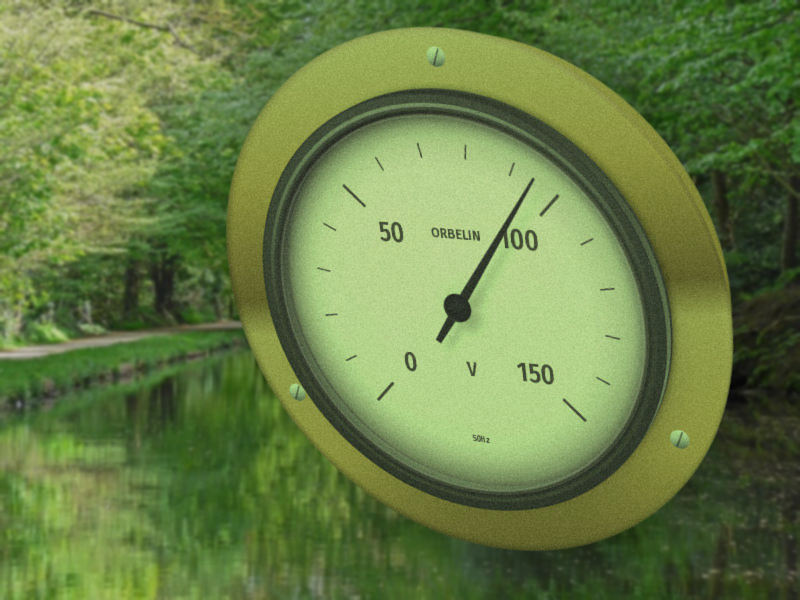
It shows 95 (V)
